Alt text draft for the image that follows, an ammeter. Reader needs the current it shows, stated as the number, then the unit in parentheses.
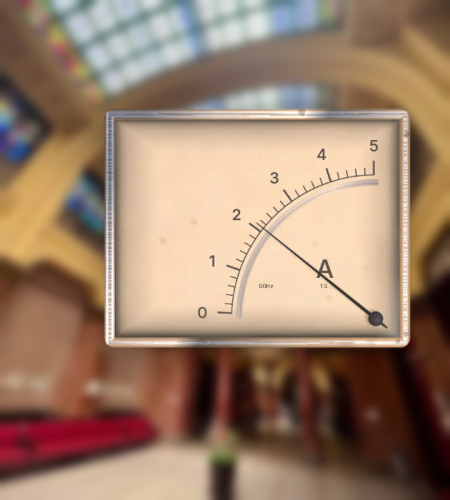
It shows 2.1 (A)
